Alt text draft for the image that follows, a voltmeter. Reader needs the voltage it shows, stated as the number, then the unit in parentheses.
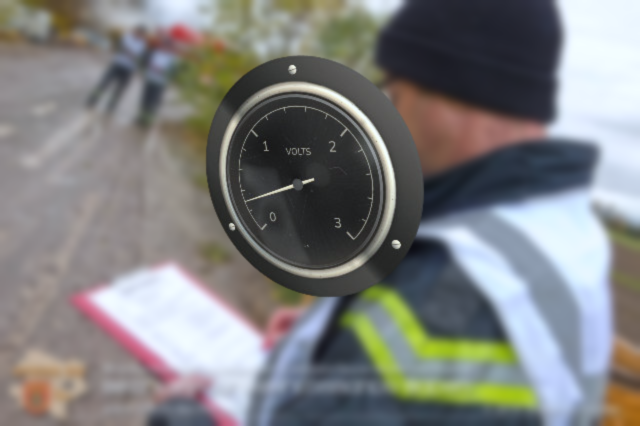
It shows 0.3 (V)
